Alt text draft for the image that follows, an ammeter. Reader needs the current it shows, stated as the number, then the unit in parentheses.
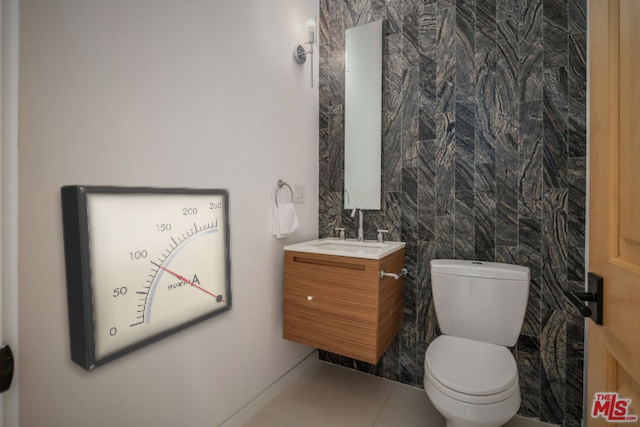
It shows 100 (A)
